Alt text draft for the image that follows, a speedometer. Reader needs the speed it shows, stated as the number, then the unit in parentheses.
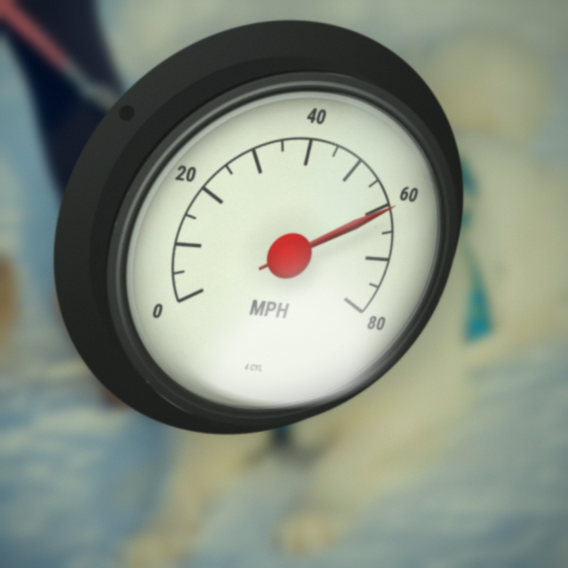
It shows 60 (mph)
